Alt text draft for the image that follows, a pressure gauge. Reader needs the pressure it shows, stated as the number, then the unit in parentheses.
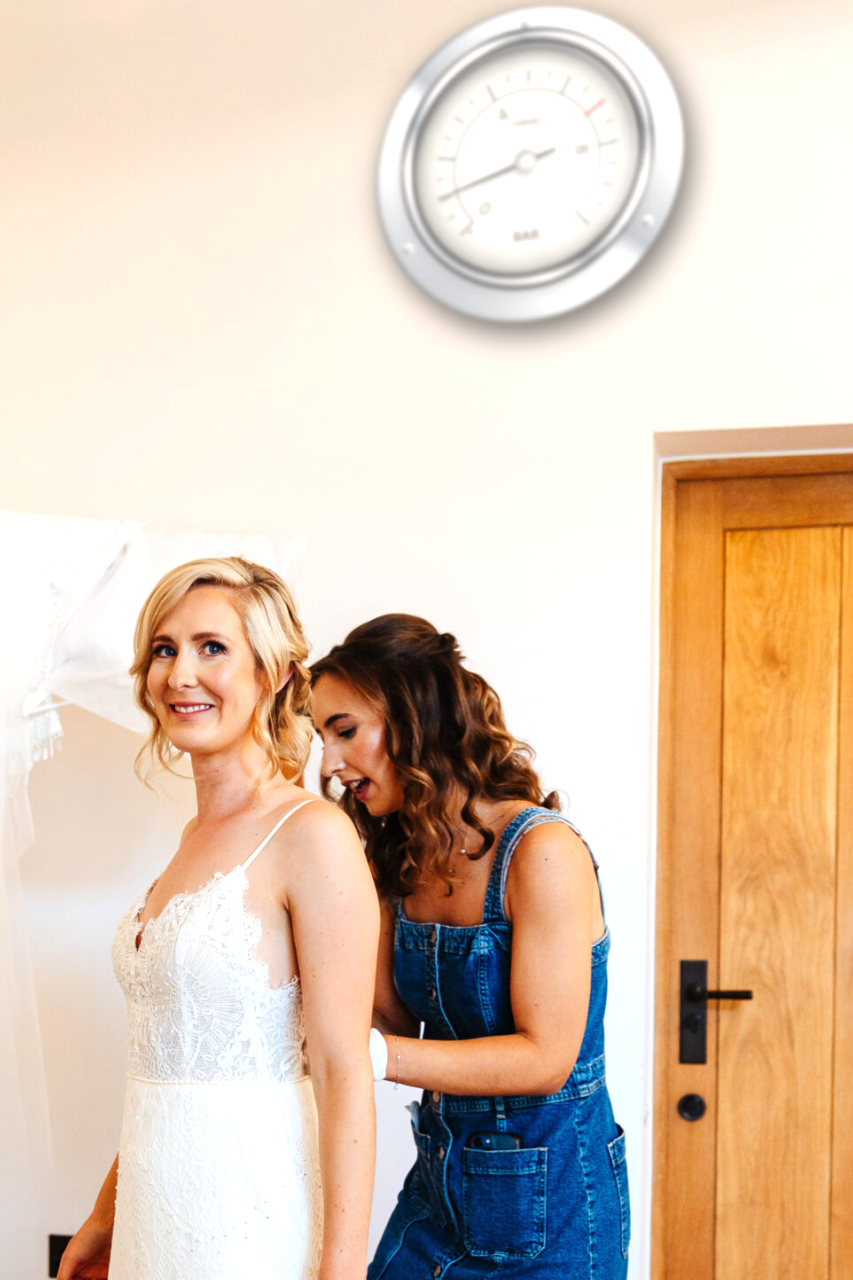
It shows 1 (bar)
